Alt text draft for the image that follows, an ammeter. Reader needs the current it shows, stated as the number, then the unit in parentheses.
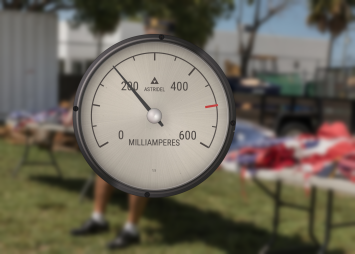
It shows 200 (mA)
